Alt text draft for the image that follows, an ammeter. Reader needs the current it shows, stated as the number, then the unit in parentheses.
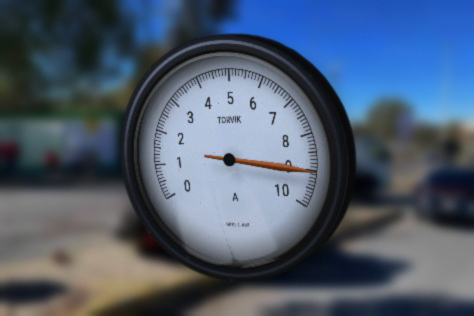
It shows 9 (A)
